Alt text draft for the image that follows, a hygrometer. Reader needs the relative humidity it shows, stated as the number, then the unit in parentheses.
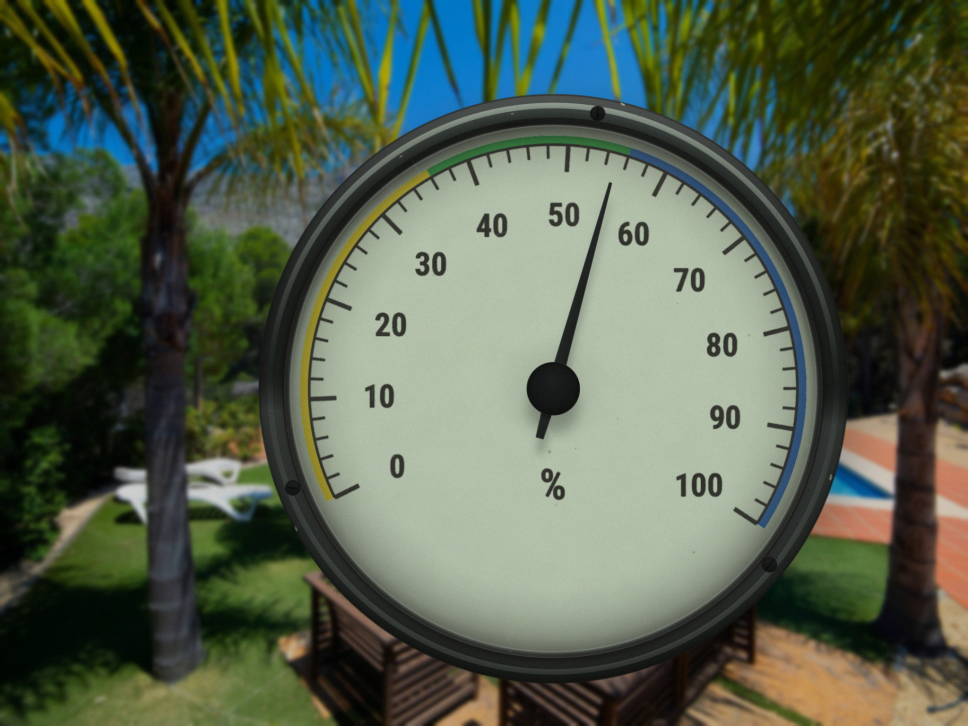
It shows 55 (%)
